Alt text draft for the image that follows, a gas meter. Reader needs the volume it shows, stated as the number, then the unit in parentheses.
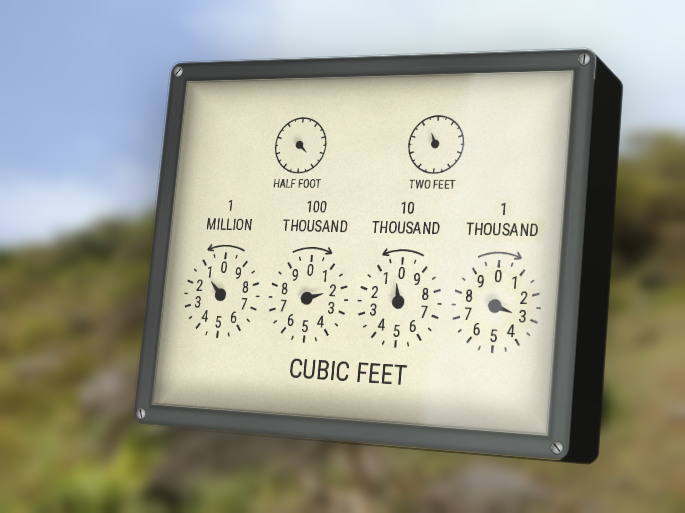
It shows 120300 (ft³)
